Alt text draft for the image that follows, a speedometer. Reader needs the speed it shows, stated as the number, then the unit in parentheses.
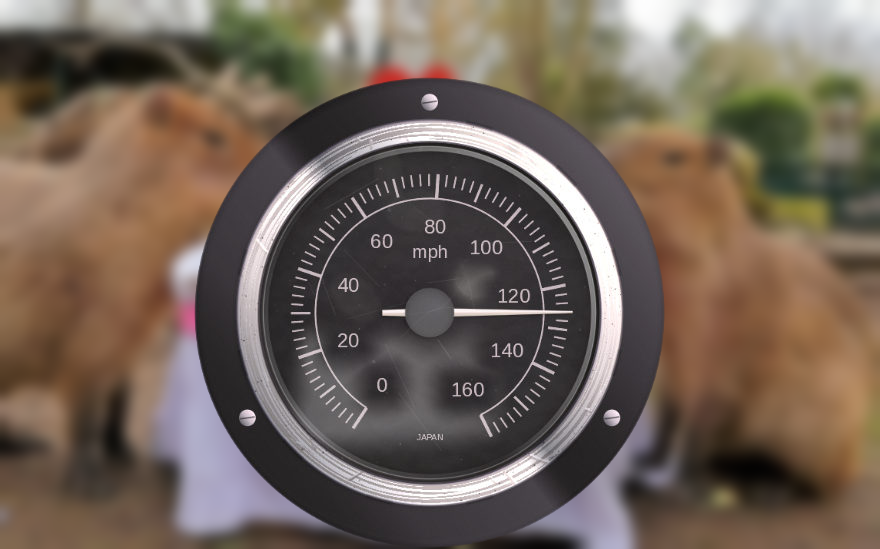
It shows 126 (mph)
